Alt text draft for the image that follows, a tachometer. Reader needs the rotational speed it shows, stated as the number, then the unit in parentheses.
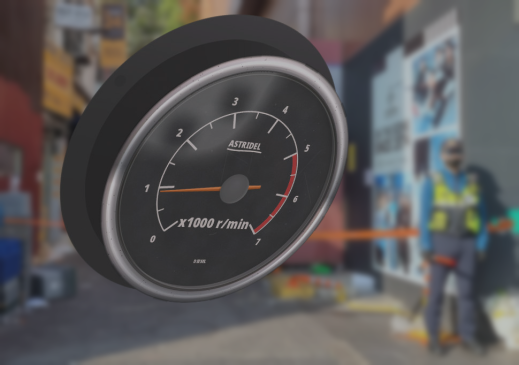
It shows 1000 (rpm)
